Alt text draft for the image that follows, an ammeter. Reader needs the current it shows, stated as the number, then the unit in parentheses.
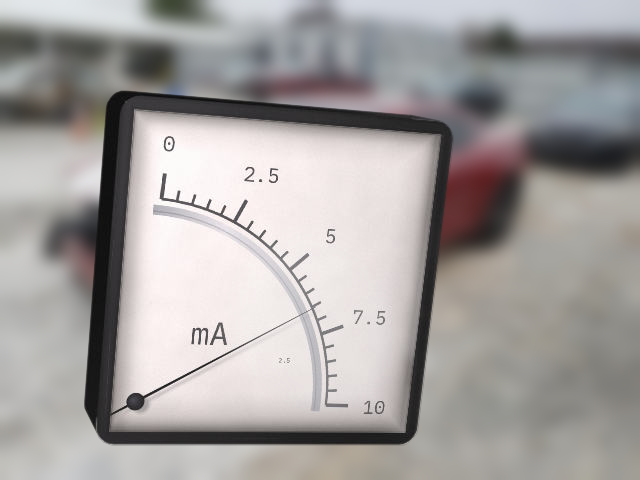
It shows 6.5 (mA)
